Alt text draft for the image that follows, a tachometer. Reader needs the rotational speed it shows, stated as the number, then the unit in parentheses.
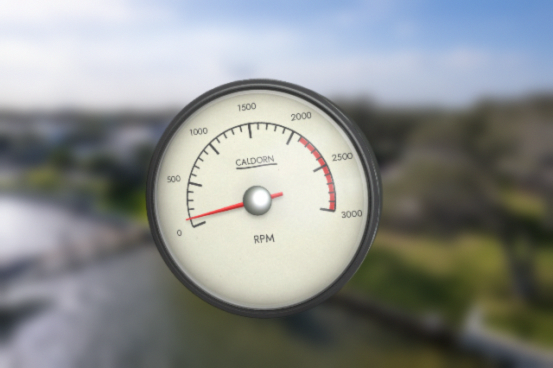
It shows 100 (rpm)
